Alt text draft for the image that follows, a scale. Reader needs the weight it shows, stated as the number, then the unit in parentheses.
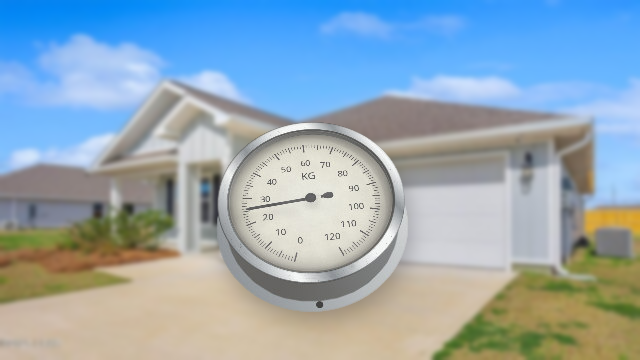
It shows 25 (kg)
